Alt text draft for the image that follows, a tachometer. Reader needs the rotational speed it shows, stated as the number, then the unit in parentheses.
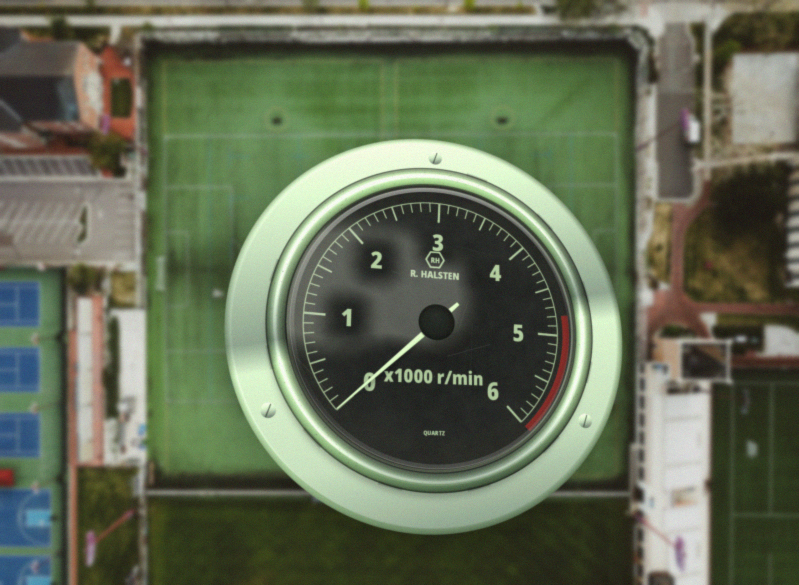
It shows 0 (rpm)
